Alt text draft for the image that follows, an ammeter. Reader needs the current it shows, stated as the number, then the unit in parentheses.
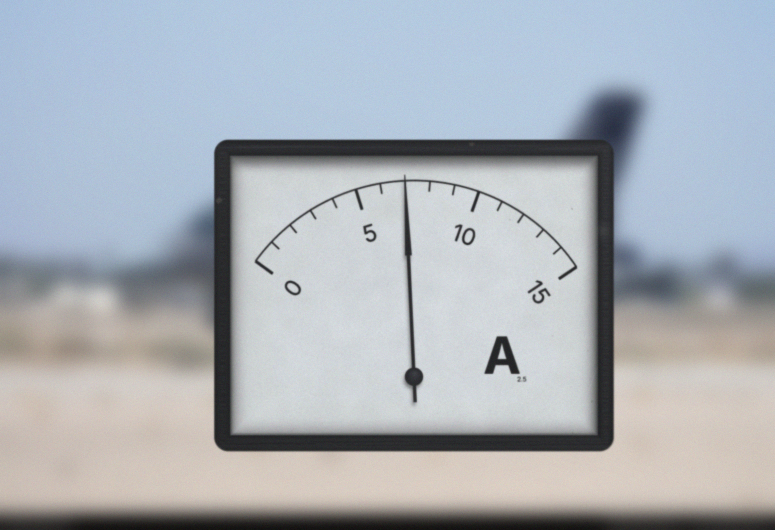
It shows 7 (A)
